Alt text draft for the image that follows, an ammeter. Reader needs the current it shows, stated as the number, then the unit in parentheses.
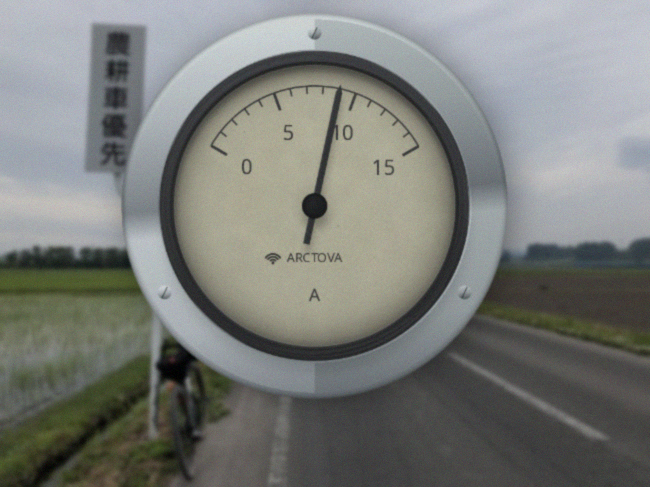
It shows 9 (A)
